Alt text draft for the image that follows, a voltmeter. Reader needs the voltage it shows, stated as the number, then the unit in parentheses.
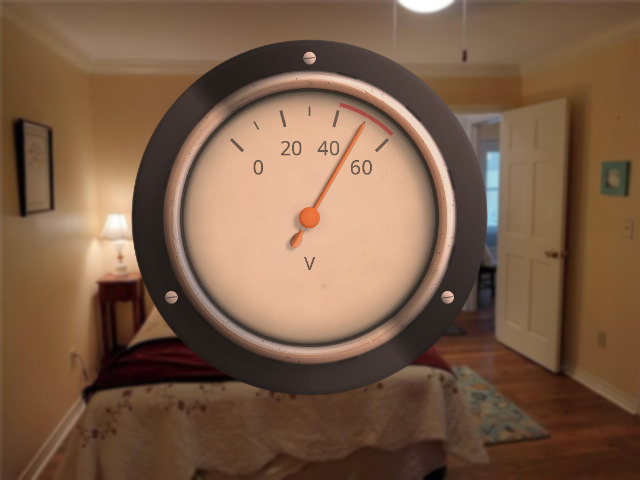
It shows 50 (V)
